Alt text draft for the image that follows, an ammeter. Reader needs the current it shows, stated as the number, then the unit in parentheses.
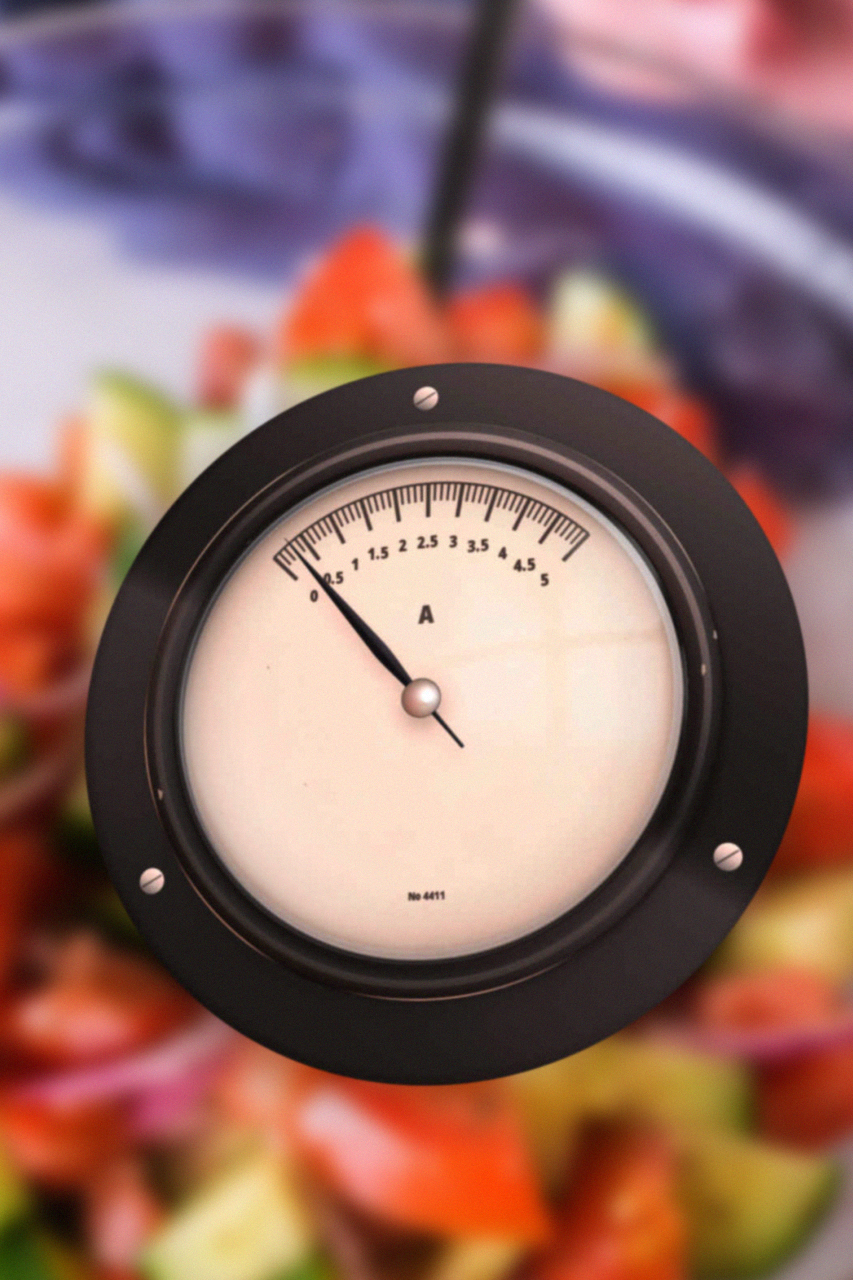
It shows 0.3 (A)
